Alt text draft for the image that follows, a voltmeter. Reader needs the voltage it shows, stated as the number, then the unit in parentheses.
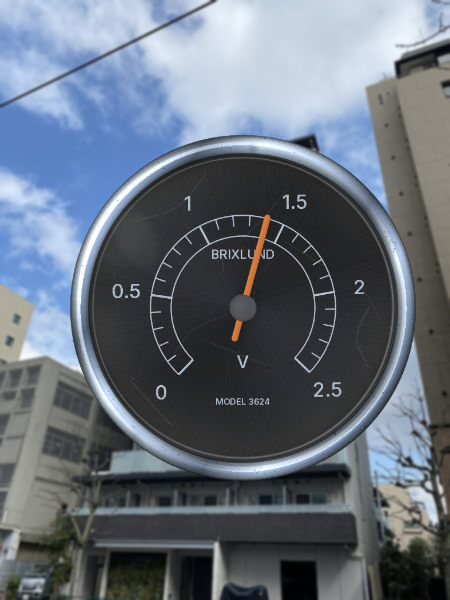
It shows 1.4 (V)
